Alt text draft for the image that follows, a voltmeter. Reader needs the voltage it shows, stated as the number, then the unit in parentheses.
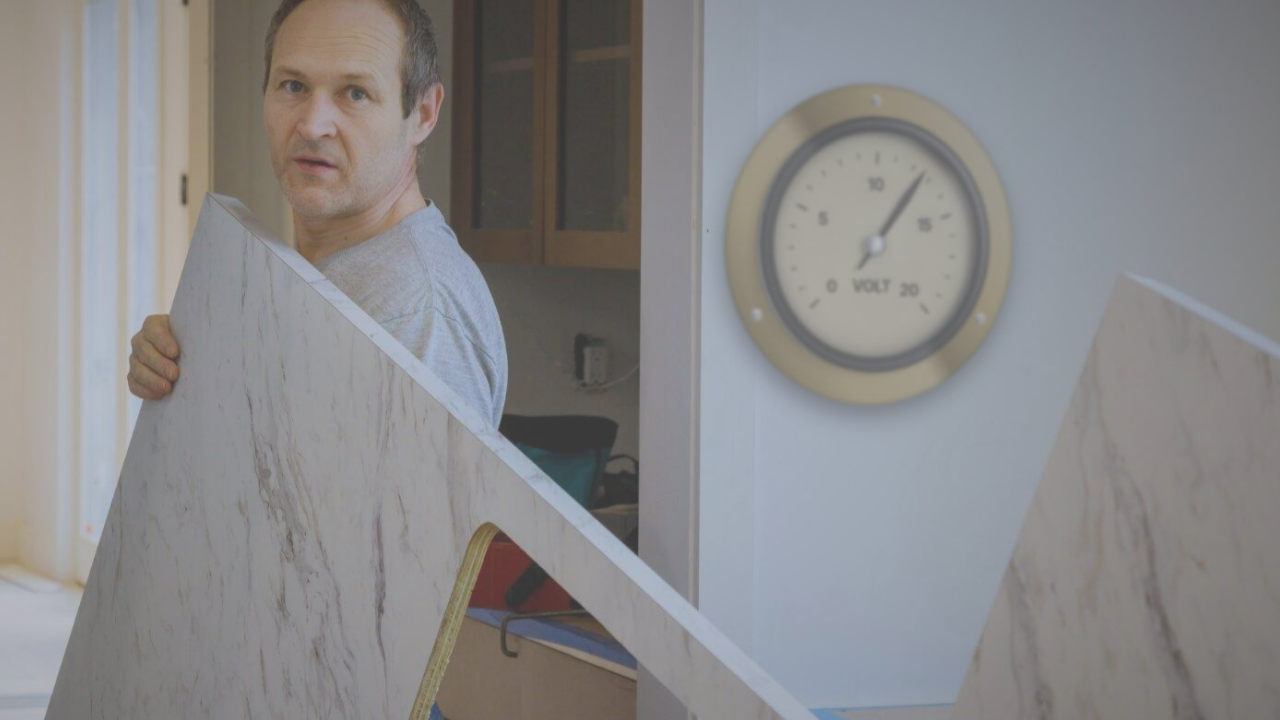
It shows 12.5 (V)
